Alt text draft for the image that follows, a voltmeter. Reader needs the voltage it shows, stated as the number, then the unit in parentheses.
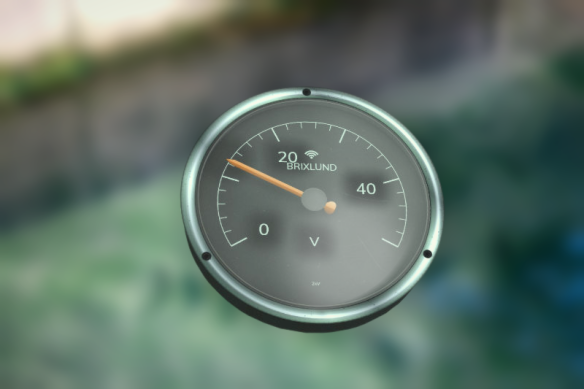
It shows 12 (V)
